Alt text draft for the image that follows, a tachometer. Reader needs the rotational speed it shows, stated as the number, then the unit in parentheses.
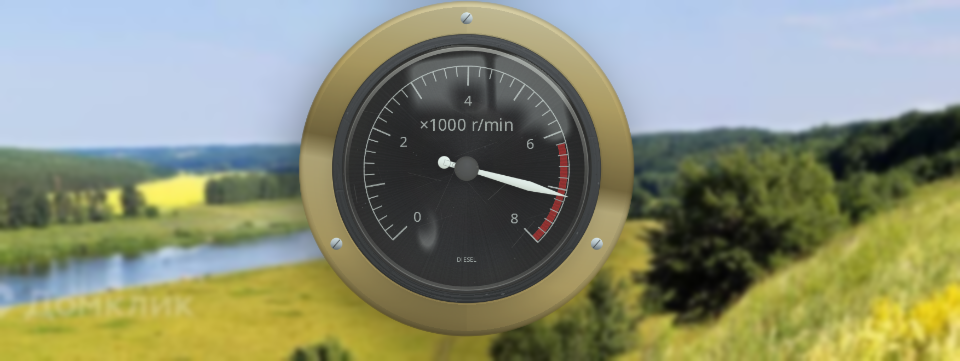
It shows 7100 (rpm)
